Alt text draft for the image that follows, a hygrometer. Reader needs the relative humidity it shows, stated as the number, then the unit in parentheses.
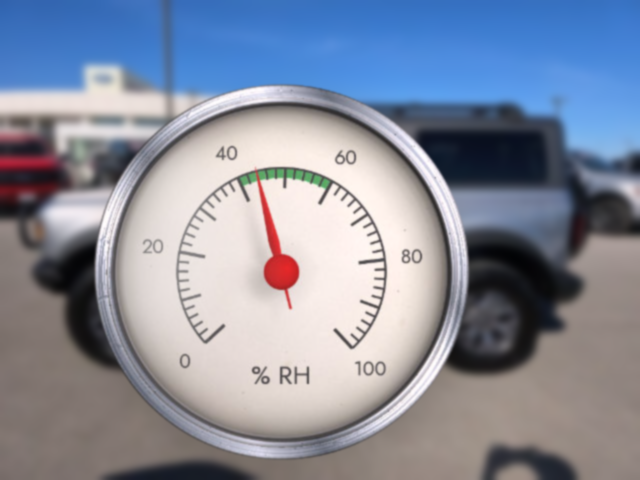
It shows 44 (%)
